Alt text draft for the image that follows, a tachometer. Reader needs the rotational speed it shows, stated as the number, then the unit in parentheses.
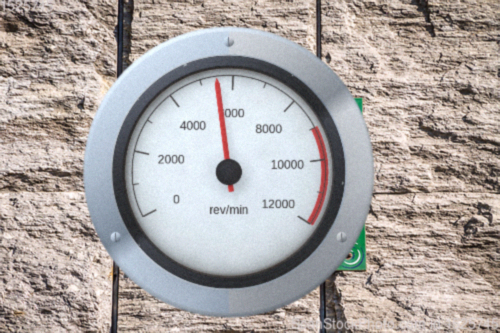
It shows 5500 (rpm)
